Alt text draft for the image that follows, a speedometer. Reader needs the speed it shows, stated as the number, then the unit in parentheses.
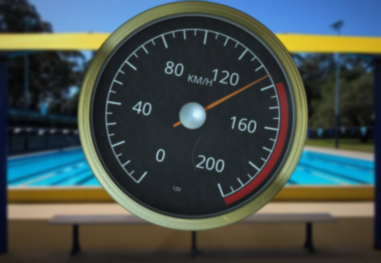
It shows 135 (km/h)
